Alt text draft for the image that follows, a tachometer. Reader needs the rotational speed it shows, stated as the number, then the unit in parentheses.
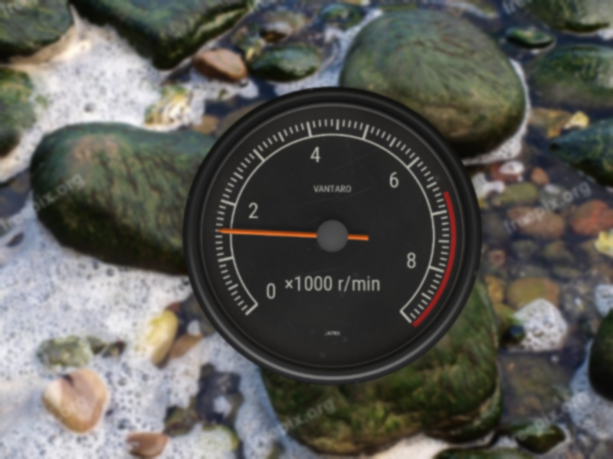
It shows 1500 (rpm)
